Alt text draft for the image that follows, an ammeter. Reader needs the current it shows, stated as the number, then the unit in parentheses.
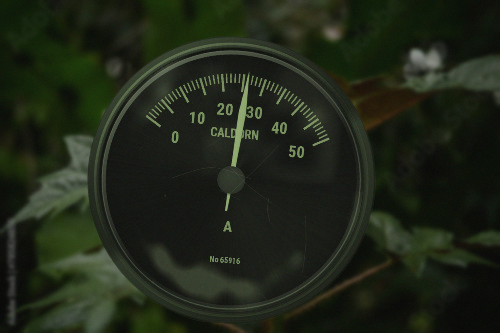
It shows 26 (A)
